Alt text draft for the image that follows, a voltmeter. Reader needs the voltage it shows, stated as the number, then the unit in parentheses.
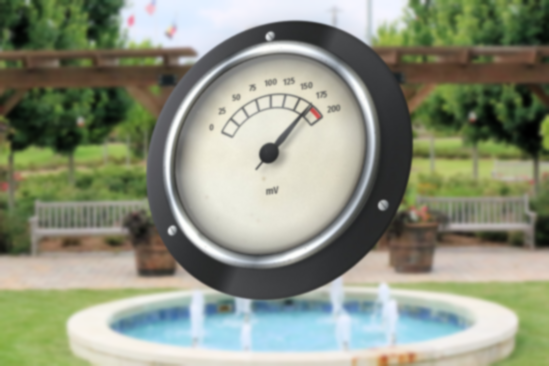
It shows 175 (mV)
